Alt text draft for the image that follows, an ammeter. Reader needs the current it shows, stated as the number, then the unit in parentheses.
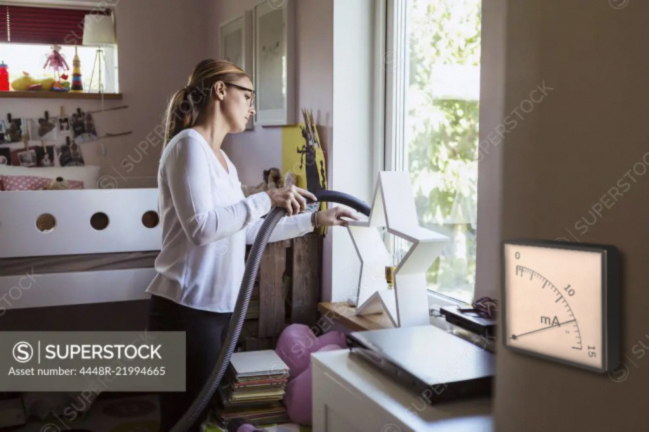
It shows 12.5 (mA)
